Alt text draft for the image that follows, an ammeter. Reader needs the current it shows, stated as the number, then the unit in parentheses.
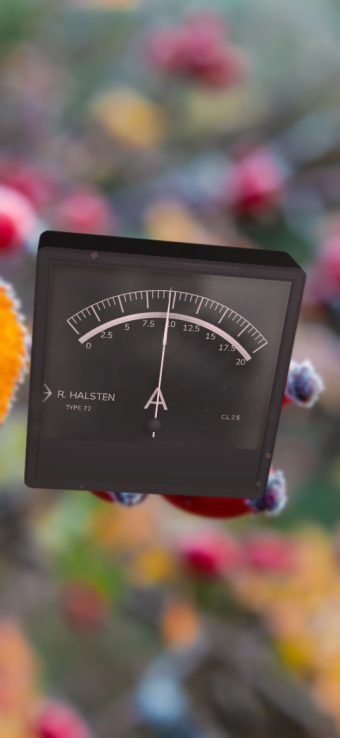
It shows 9.5 (A)
